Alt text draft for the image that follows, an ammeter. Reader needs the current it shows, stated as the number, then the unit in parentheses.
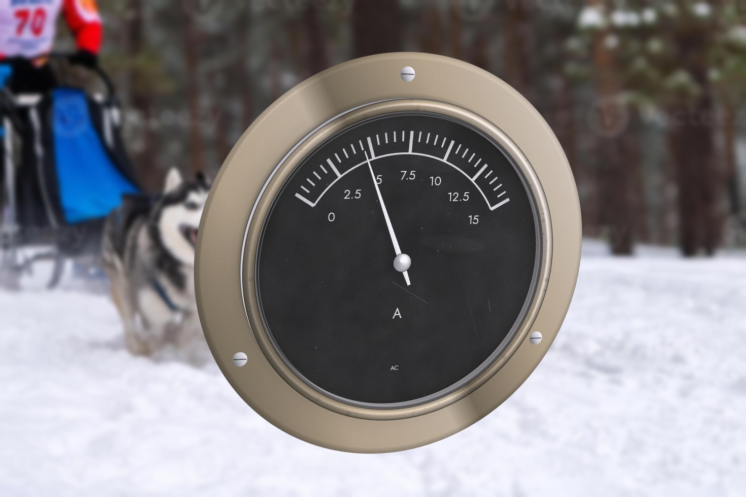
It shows 4.5 (A)
